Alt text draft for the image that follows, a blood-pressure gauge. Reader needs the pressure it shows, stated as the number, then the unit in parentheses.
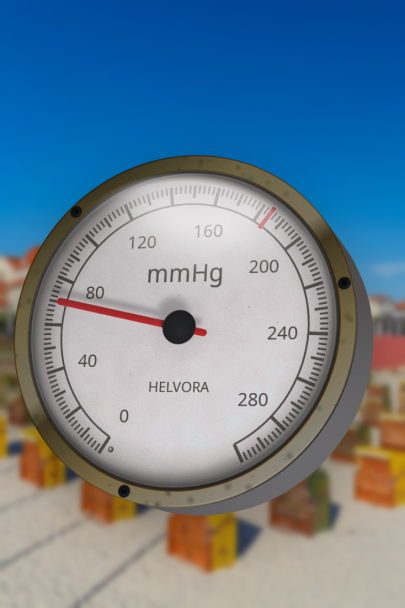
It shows 70 (mmHg)
